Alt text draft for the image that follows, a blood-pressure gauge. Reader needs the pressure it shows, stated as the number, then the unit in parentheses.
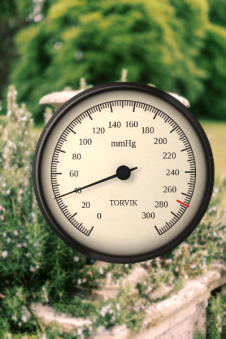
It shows 40 (mmHg)
